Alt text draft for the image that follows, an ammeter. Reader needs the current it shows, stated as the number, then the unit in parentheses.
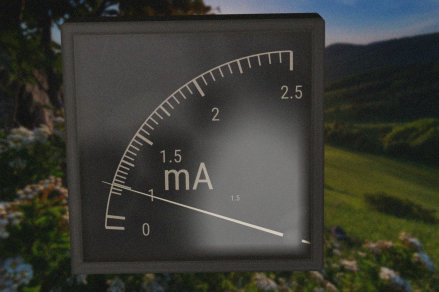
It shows 1 (mA)
